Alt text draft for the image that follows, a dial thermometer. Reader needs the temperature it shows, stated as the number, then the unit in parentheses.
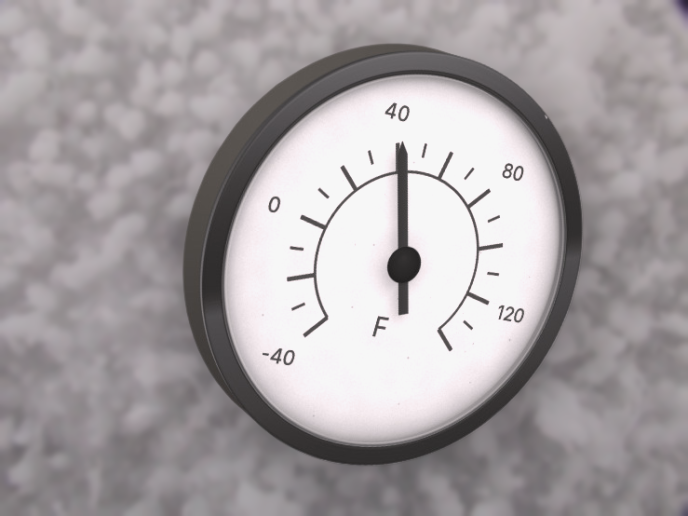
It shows 40 (°F)
